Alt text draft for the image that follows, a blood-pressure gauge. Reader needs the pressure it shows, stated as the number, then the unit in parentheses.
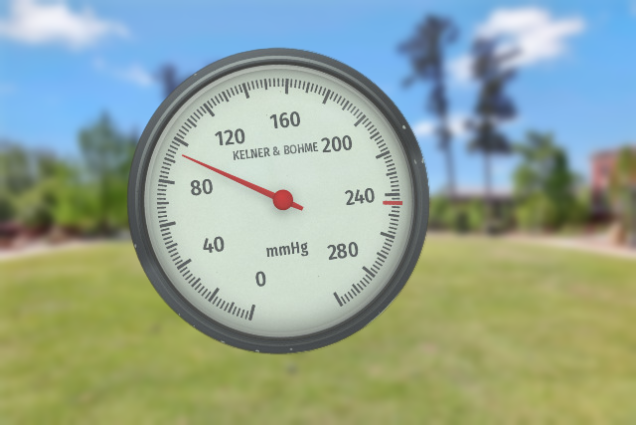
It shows 94 (mmHg)
